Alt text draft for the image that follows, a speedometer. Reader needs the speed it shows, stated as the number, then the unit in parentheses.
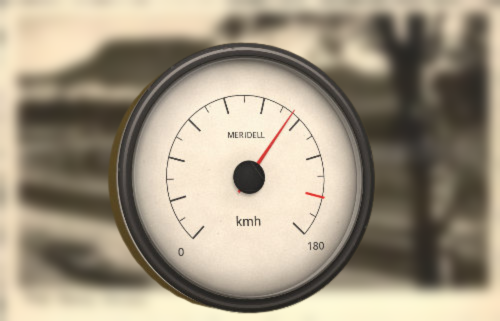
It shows 115 (km/h)
